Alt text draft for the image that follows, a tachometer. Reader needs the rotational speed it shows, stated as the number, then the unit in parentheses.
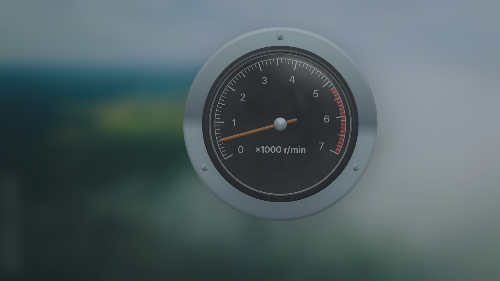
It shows 500 (rpm)
